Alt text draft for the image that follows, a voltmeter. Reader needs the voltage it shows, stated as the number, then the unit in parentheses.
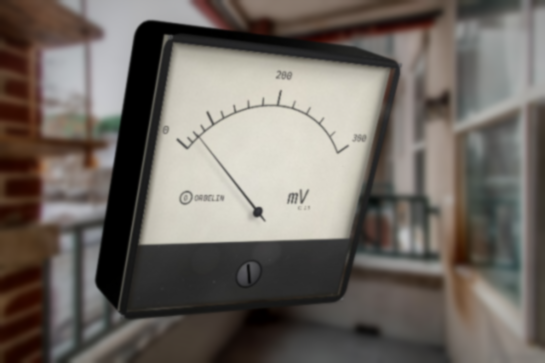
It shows 60 (mV)
